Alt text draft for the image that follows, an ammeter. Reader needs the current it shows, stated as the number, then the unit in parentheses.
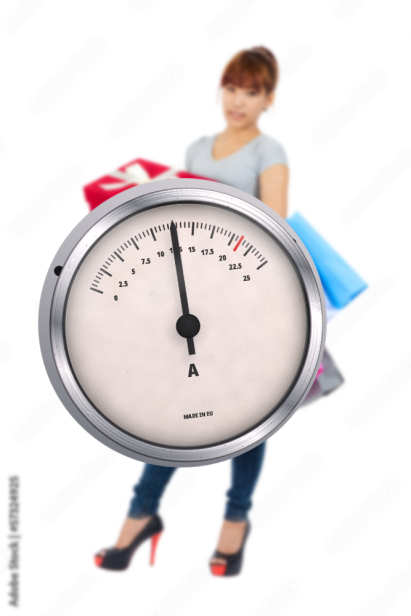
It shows 12.5 (A)
